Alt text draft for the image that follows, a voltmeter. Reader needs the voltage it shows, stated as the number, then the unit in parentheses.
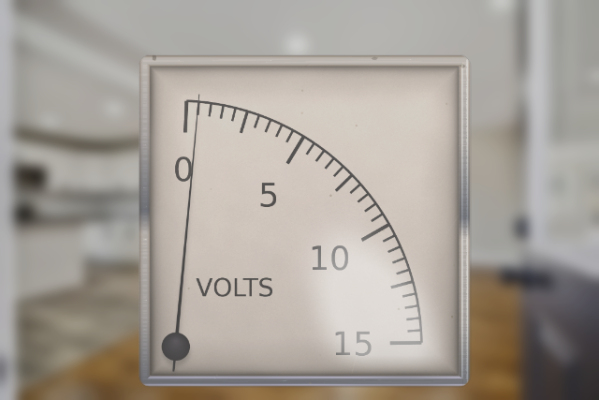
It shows 0.5 (V)
